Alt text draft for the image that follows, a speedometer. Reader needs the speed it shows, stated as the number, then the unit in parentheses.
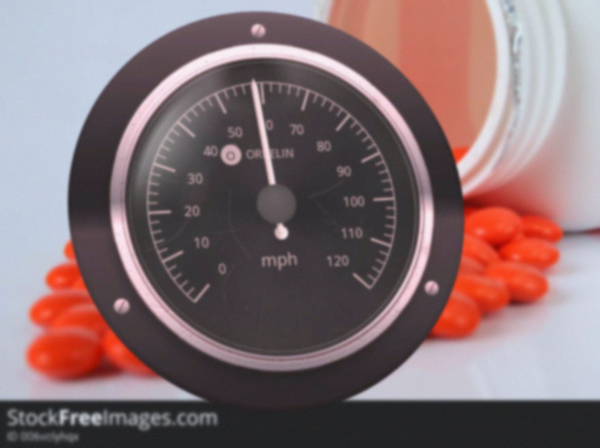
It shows 58 (mph)
